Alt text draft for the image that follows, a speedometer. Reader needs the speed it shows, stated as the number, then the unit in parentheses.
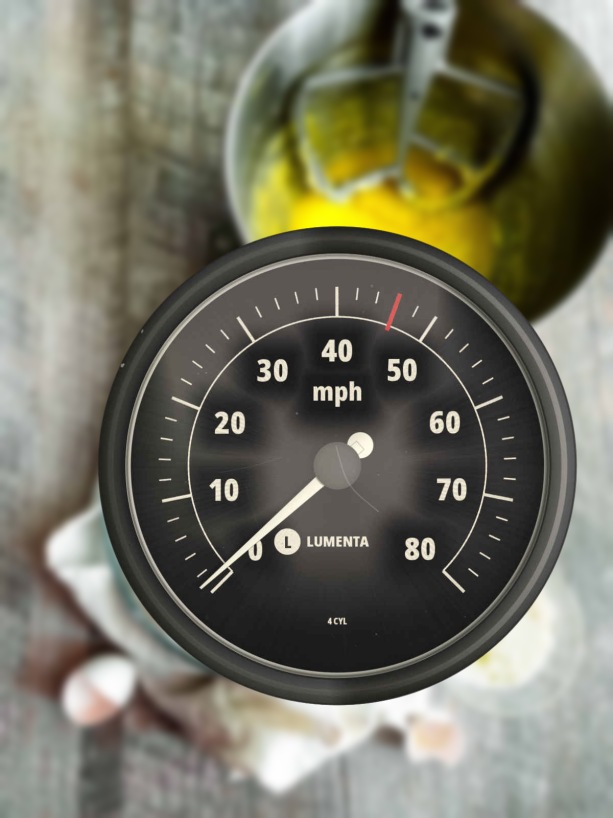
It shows 1 (mph)
